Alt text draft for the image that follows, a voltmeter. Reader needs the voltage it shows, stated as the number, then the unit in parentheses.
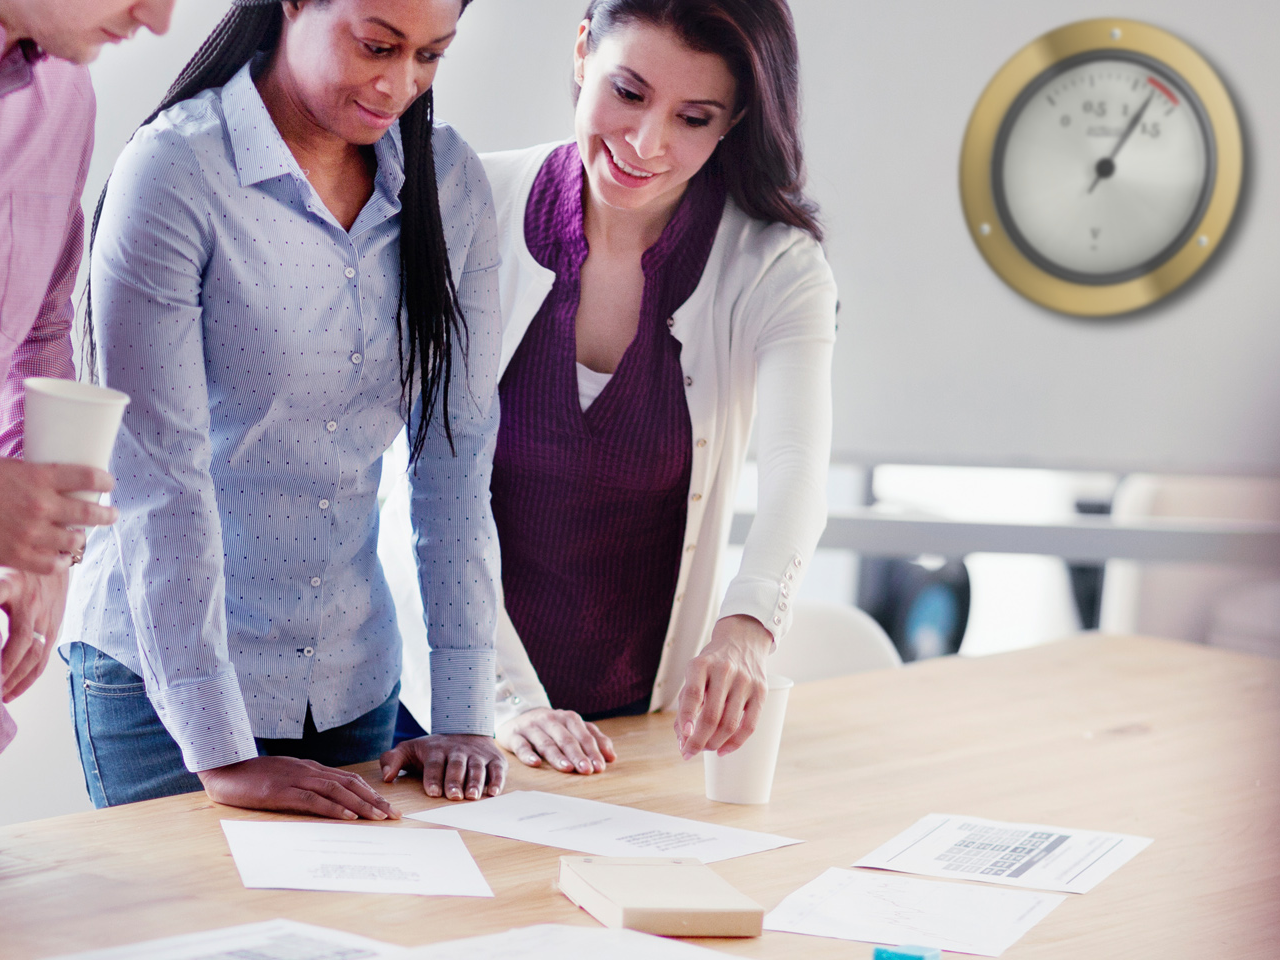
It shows 1.2 (V)
